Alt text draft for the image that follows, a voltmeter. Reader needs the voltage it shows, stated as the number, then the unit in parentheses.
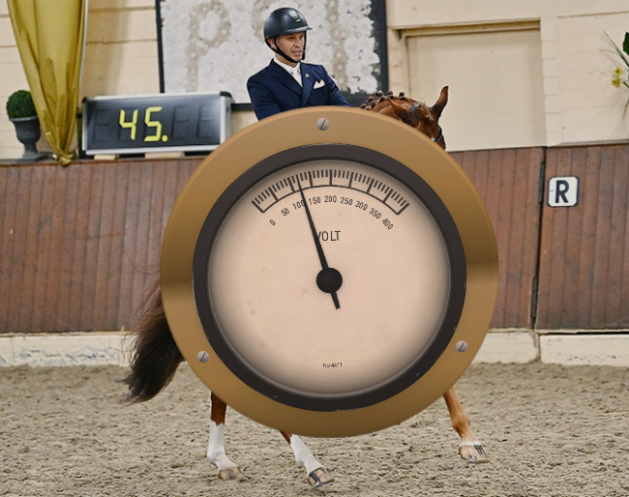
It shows 120 (V)
